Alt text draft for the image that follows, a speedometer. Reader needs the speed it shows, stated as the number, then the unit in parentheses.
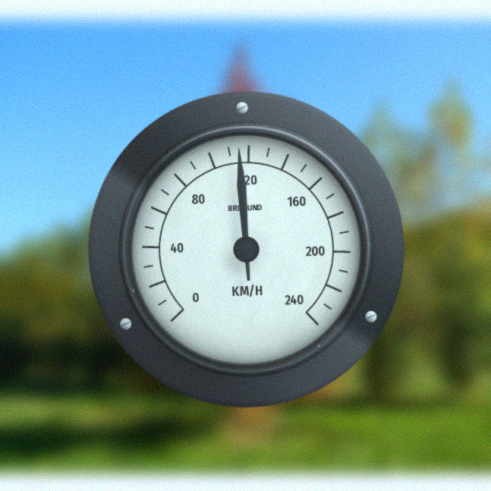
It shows 115 (km/h)
